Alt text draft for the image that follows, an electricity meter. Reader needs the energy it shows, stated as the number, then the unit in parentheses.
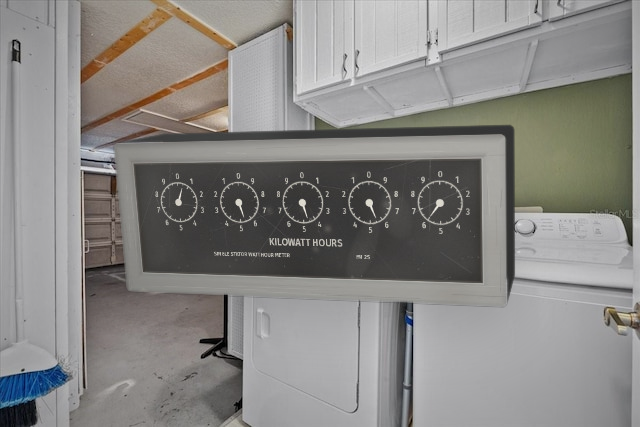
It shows 5456 (kWh)
